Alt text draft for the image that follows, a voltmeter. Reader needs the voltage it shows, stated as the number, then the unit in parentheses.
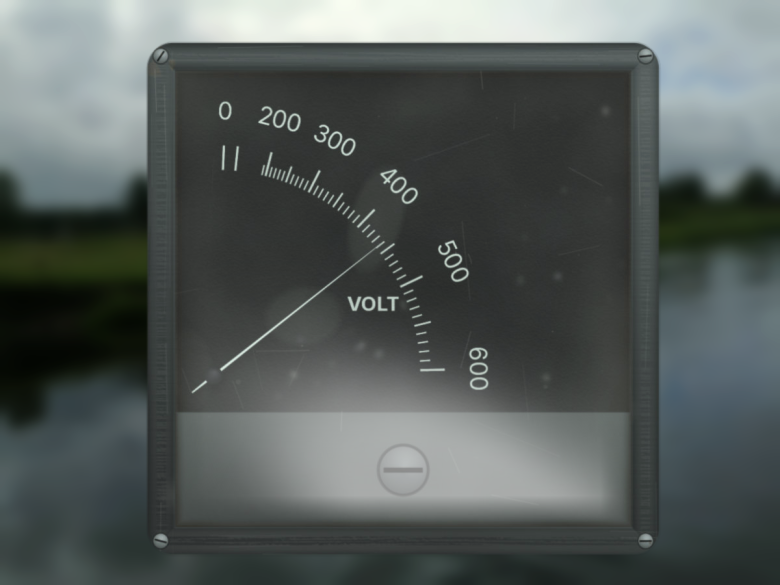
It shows 440 (V)
